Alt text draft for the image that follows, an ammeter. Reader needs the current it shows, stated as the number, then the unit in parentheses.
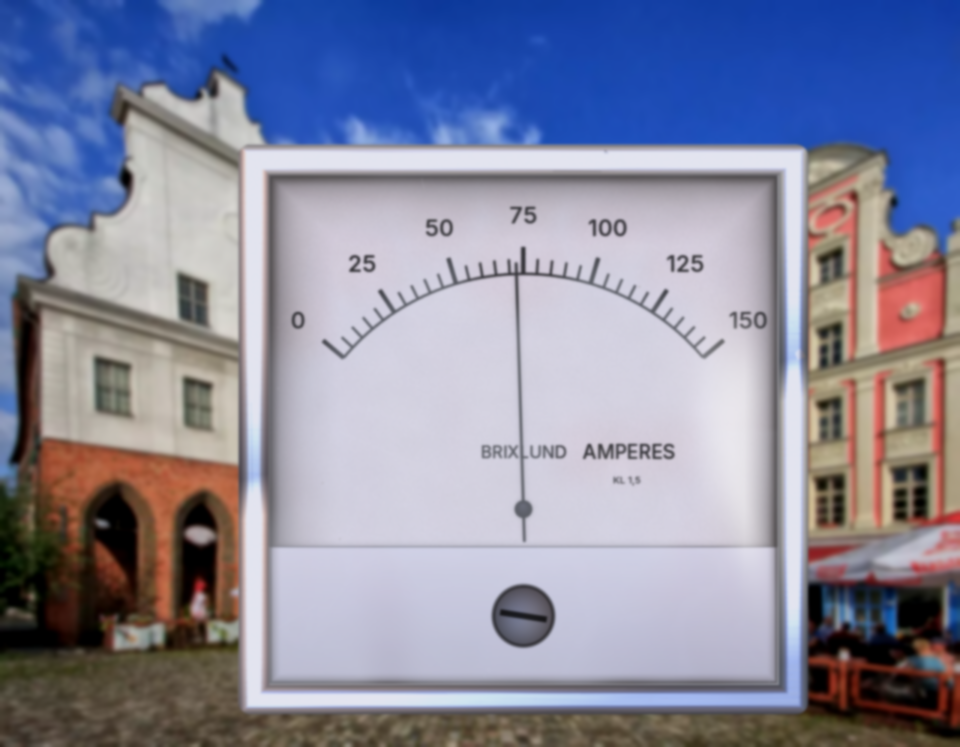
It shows 72.5 (A)
